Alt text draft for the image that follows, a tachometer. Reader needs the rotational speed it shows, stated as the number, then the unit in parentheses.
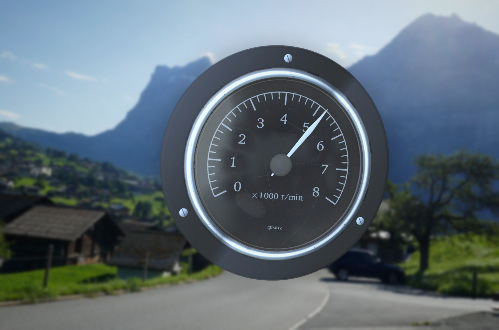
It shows 5200 (rpm)
